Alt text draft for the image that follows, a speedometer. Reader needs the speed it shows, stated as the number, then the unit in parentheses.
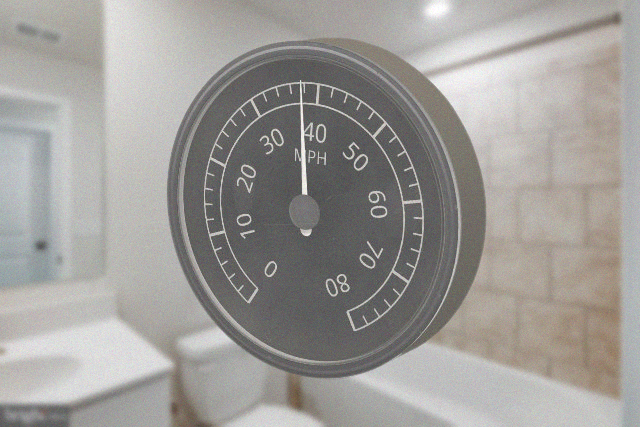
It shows 38 (mph)
